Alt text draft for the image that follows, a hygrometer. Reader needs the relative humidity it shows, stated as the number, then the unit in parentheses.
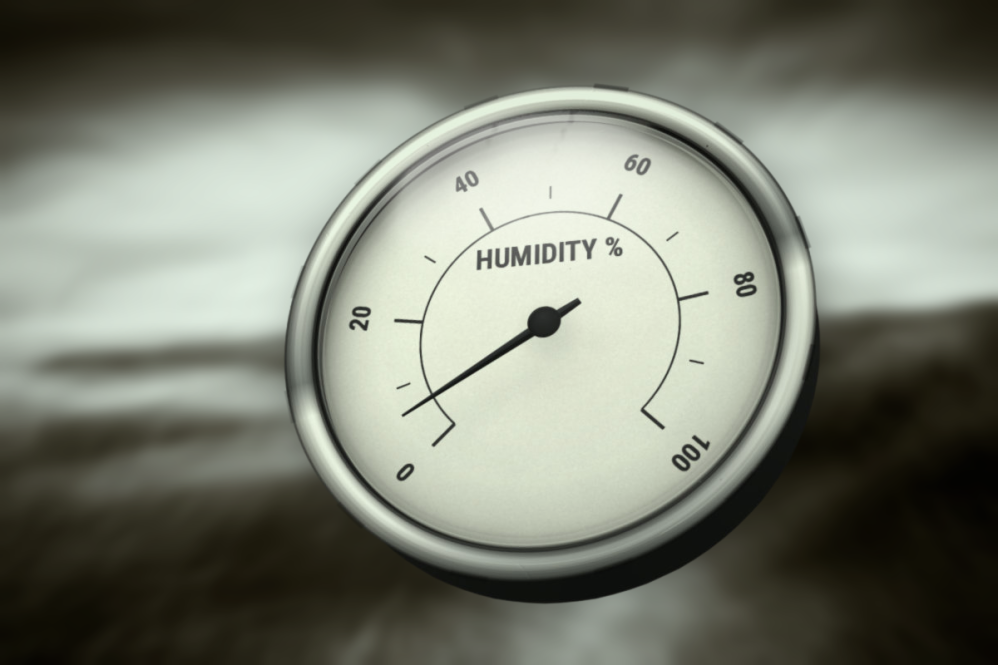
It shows 5 (%)
